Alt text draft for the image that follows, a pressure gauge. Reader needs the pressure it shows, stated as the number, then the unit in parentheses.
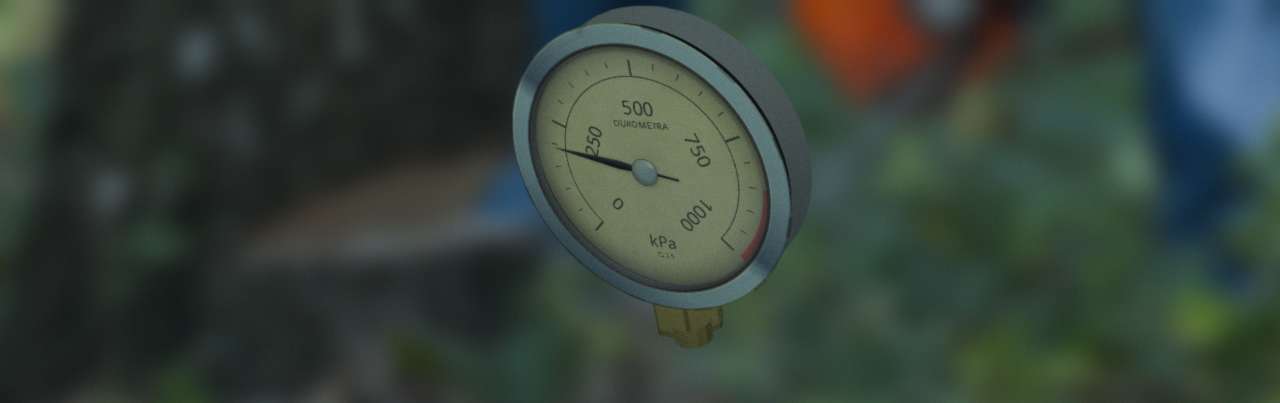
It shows 200 (kPa)
